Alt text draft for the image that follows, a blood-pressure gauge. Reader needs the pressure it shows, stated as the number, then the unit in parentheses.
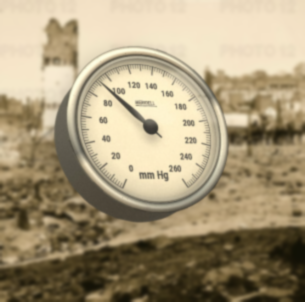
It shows 90 (mmHg)
